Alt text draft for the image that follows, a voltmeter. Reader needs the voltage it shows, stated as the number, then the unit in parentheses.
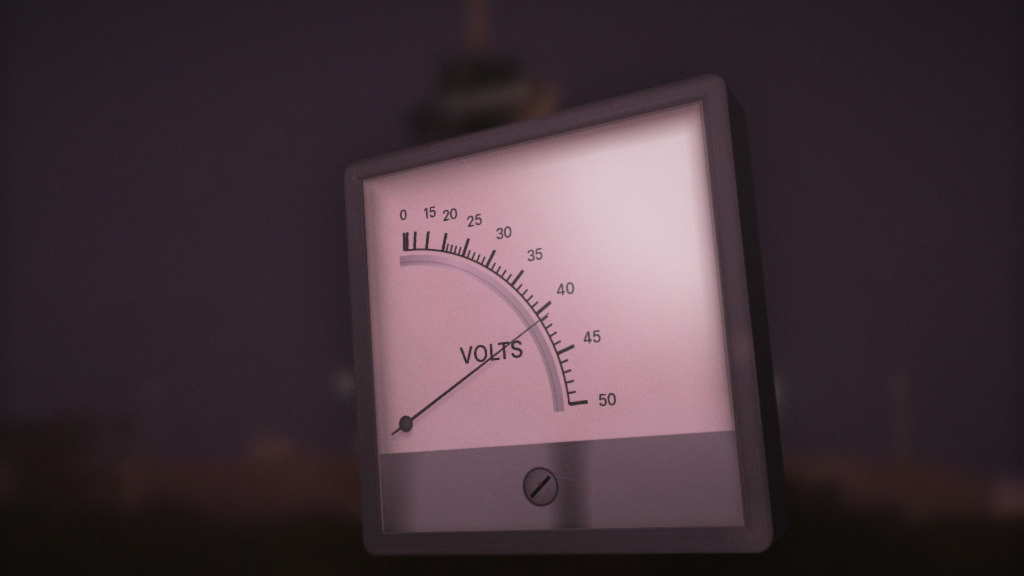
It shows 41 (V)
